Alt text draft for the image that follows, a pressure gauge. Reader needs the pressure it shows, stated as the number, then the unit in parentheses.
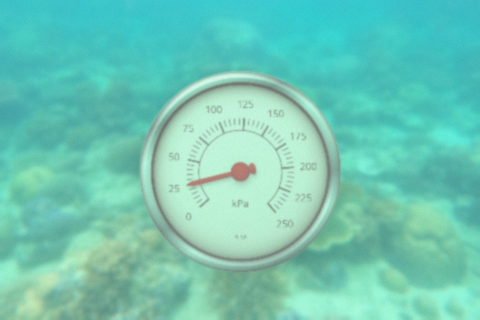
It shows 25 (kPa)
